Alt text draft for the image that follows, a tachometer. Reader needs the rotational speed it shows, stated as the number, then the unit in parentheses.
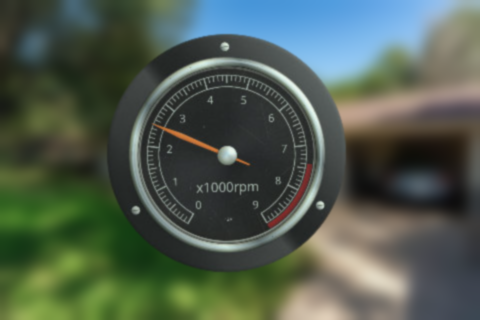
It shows 2500 (rpm)
